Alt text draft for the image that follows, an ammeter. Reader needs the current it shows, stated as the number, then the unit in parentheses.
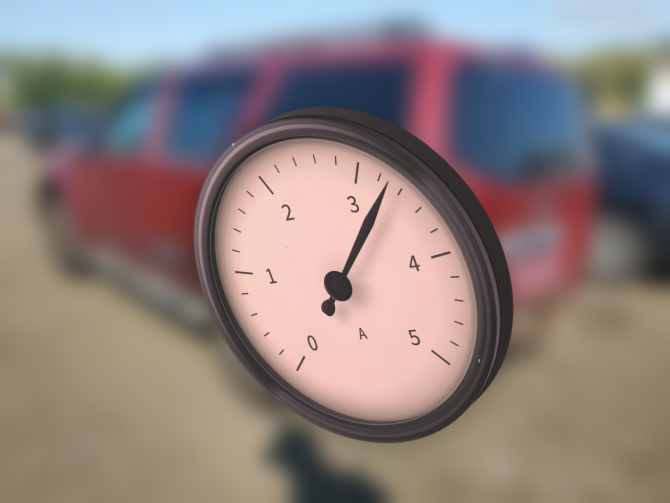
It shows 3.3 (A)
